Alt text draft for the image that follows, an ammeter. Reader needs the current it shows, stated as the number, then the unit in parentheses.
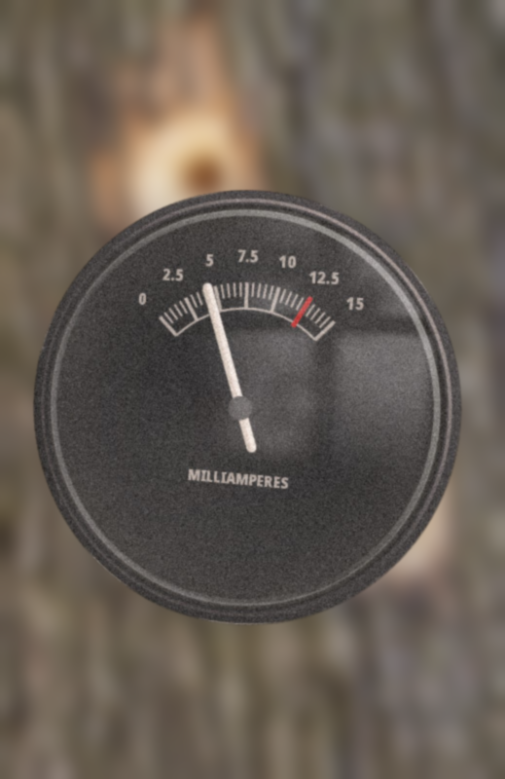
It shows 4.5 (mA)
